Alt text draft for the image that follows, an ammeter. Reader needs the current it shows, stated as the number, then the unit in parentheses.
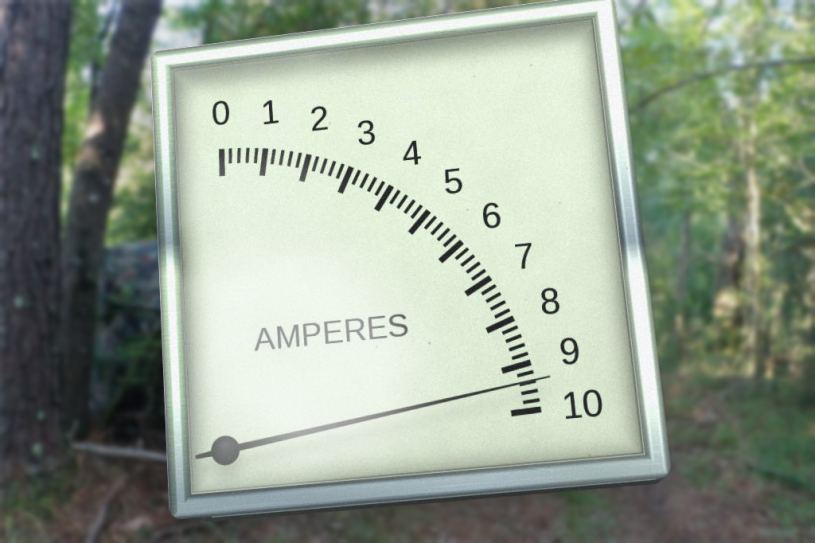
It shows 9.4 (A)
